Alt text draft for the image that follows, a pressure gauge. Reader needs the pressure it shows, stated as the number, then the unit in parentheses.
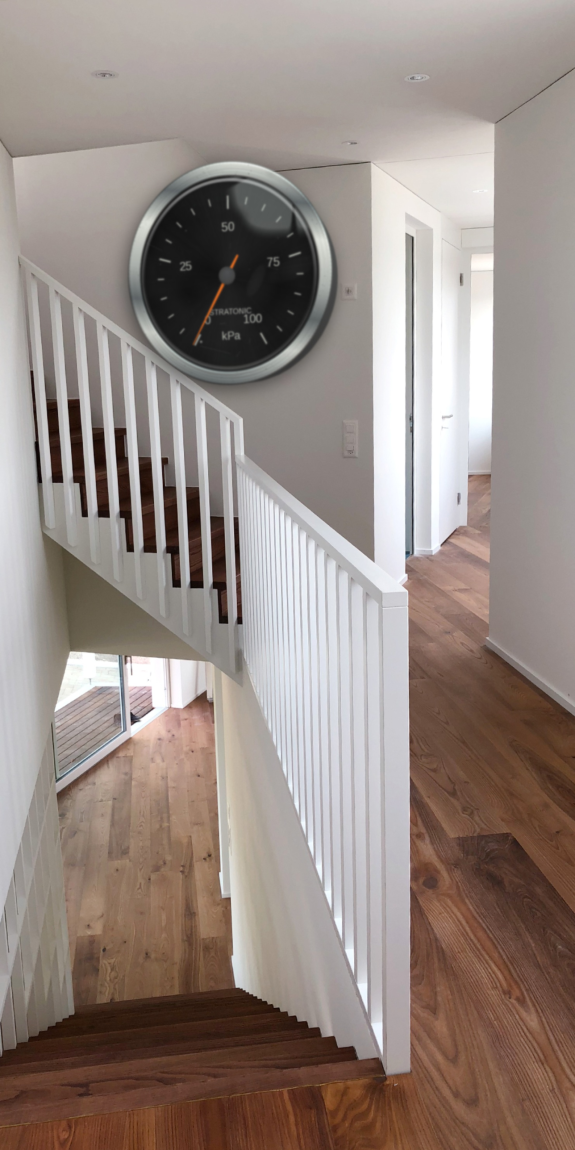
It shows 0 (kPa)
